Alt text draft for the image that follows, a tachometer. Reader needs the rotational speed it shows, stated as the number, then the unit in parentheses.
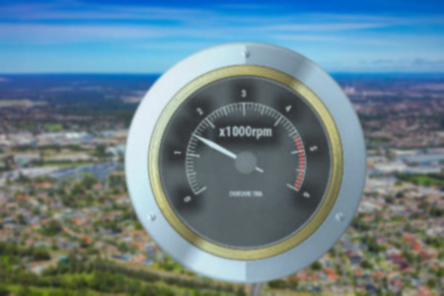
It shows 1500 (rpm)
